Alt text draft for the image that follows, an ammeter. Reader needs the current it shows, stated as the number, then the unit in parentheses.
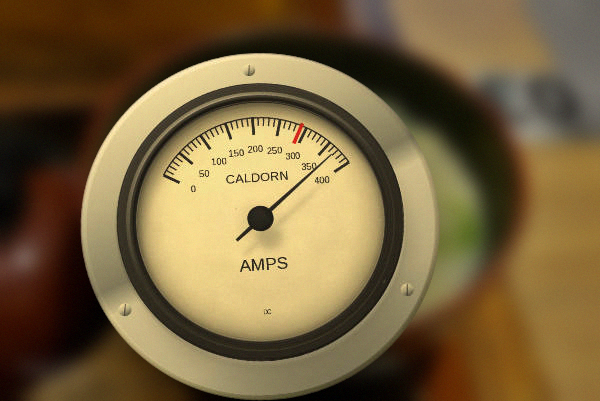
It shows 370 (A)
